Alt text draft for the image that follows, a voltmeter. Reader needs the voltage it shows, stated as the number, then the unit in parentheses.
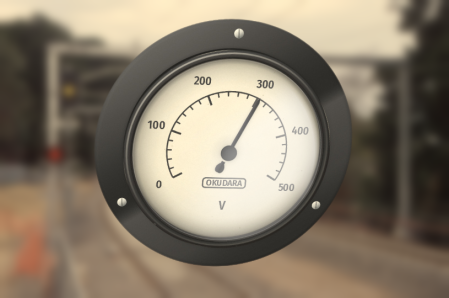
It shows 300 (V)
